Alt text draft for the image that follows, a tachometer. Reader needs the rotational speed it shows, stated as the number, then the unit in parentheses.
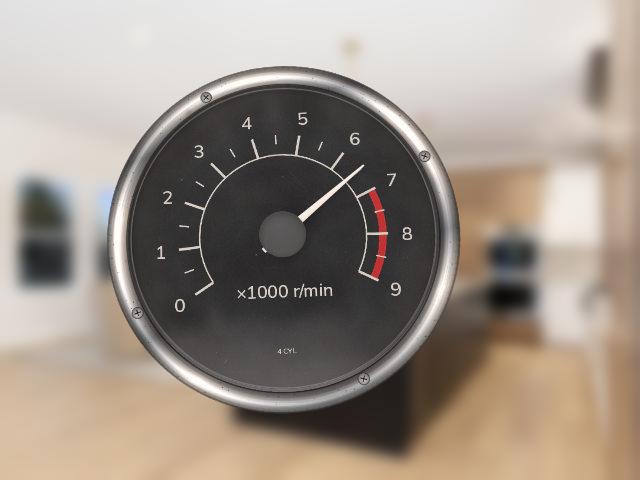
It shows 6500 (rpm)
